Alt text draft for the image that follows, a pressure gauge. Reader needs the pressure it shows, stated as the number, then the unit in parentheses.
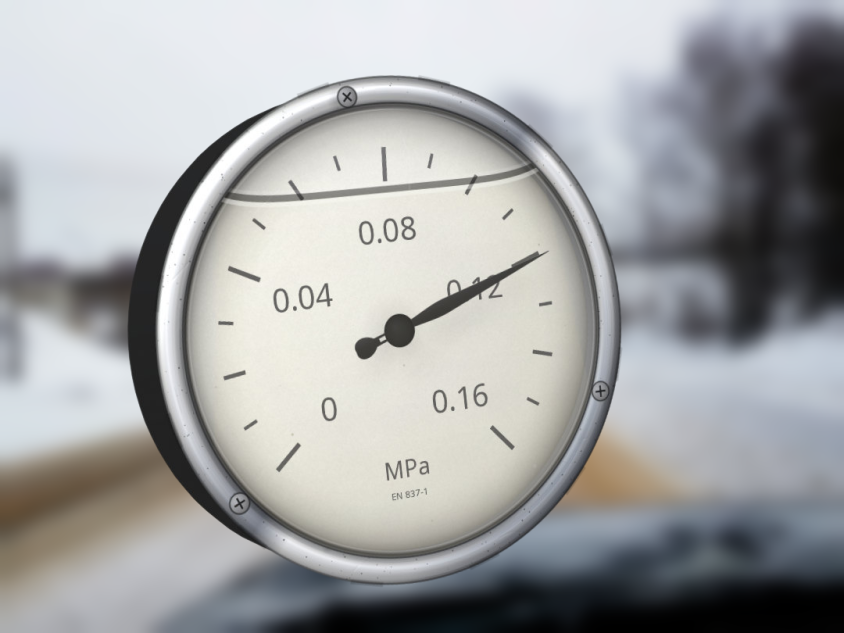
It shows 0.12 (MPa)
